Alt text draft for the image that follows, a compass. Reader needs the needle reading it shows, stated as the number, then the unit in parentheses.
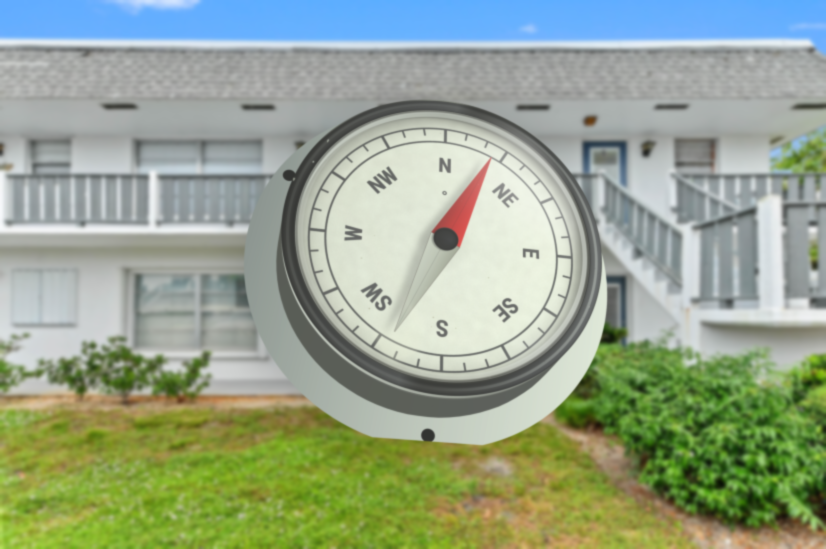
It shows 25 (°)
